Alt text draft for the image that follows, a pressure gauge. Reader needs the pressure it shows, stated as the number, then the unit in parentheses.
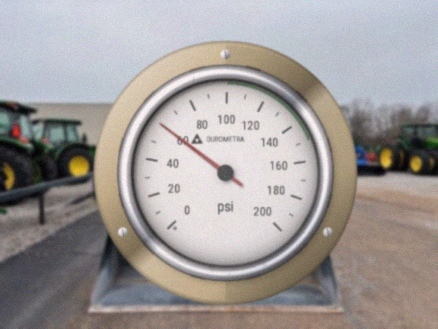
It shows 60 (psi)
